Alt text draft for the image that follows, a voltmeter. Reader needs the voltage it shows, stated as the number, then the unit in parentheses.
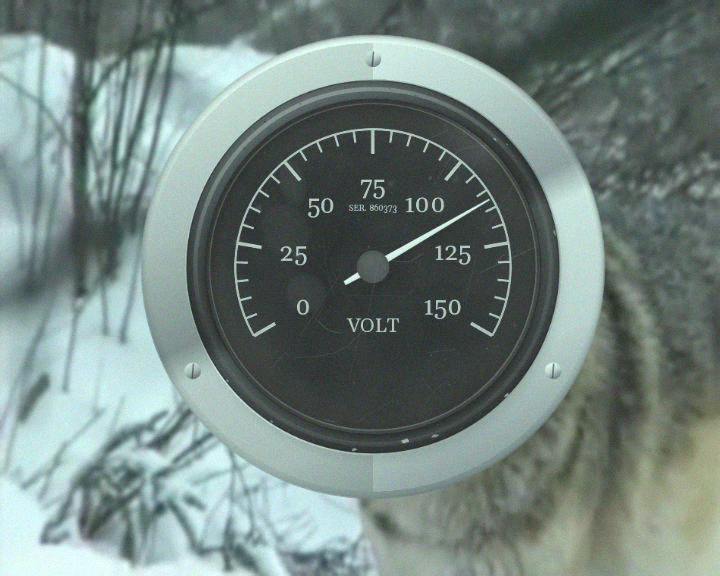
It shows 112.5 (V)
